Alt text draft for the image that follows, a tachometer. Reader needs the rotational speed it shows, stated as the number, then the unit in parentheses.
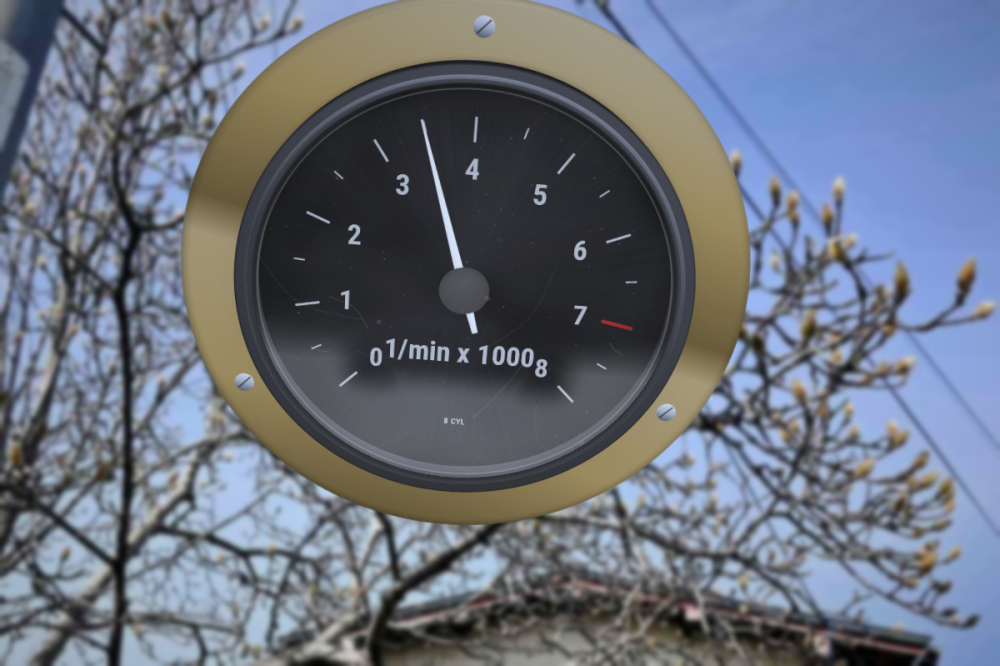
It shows 3500 (rpm)
